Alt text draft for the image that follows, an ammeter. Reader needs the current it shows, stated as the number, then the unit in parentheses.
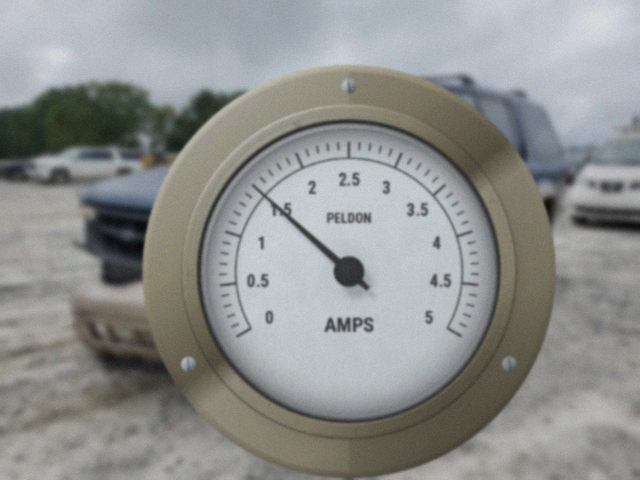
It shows 1.5 (A)
